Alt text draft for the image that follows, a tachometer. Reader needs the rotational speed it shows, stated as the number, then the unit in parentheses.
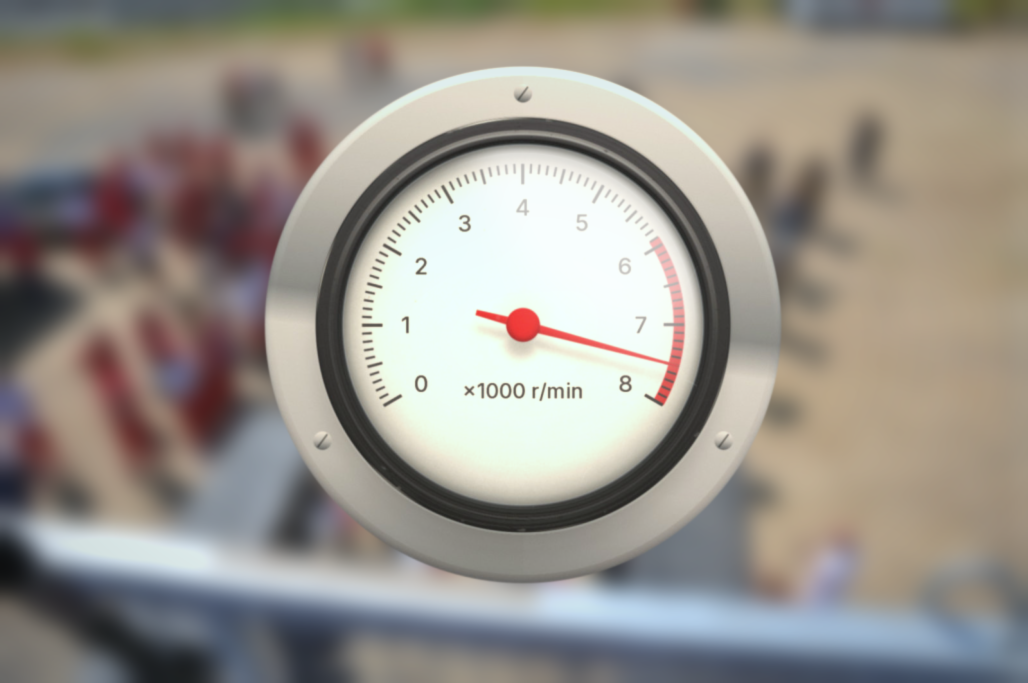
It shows 7500 (rpm)
